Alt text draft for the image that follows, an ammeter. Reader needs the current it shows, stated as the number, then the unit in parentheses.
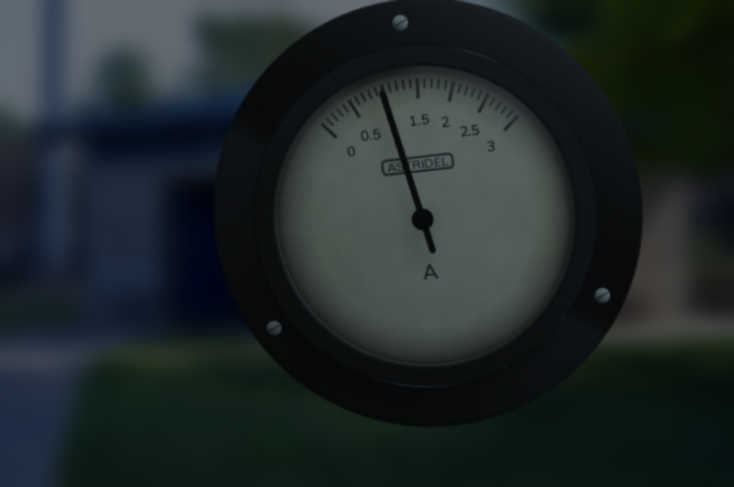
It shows 1 (A)
